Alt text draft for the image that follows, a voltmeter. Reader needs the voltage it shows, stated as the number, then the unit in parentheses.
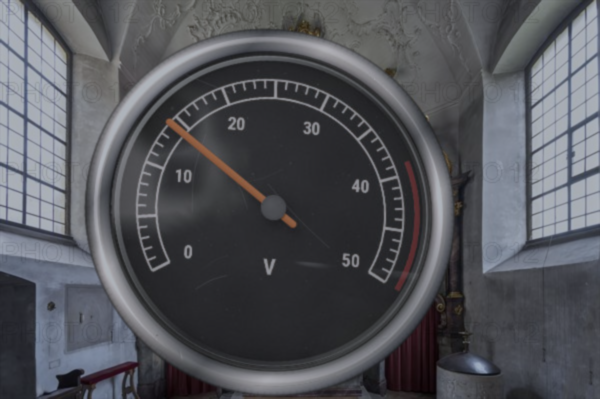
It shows 14 (V)
